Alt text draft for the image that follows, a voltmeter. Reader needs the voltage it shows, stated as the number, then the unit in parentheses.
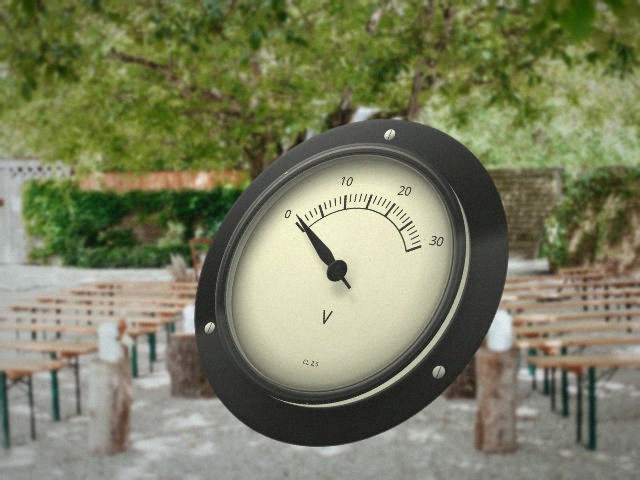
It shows 1 (V)
